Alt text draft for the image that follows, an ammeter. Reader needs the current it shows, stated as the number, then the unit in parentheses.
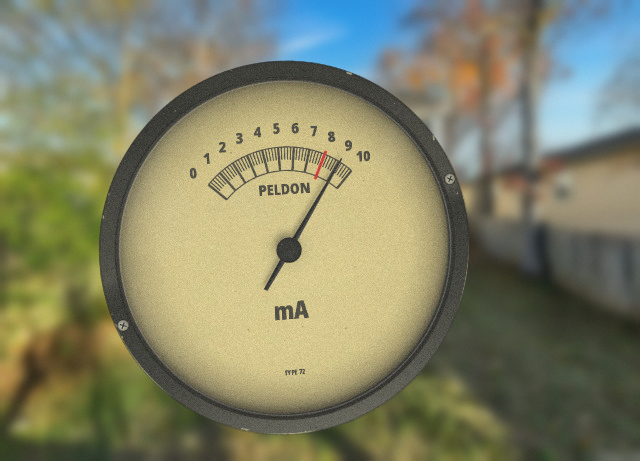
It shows 9 (mA)
